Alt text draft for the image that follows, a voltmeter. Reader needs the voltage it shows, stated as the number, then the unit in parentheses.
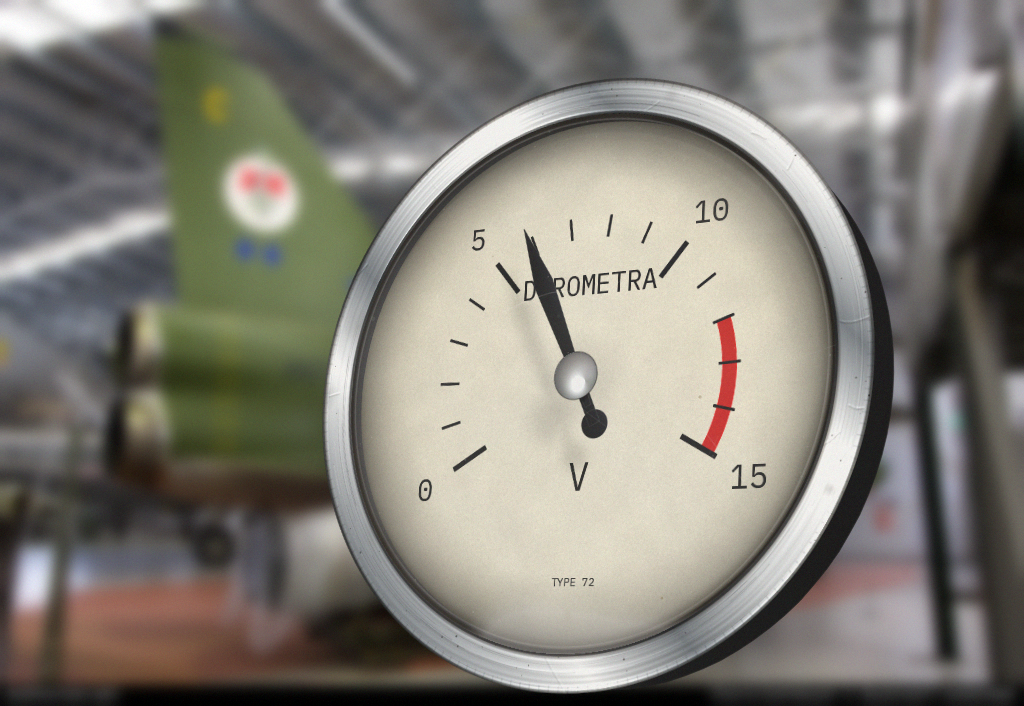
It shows 6 (V)
